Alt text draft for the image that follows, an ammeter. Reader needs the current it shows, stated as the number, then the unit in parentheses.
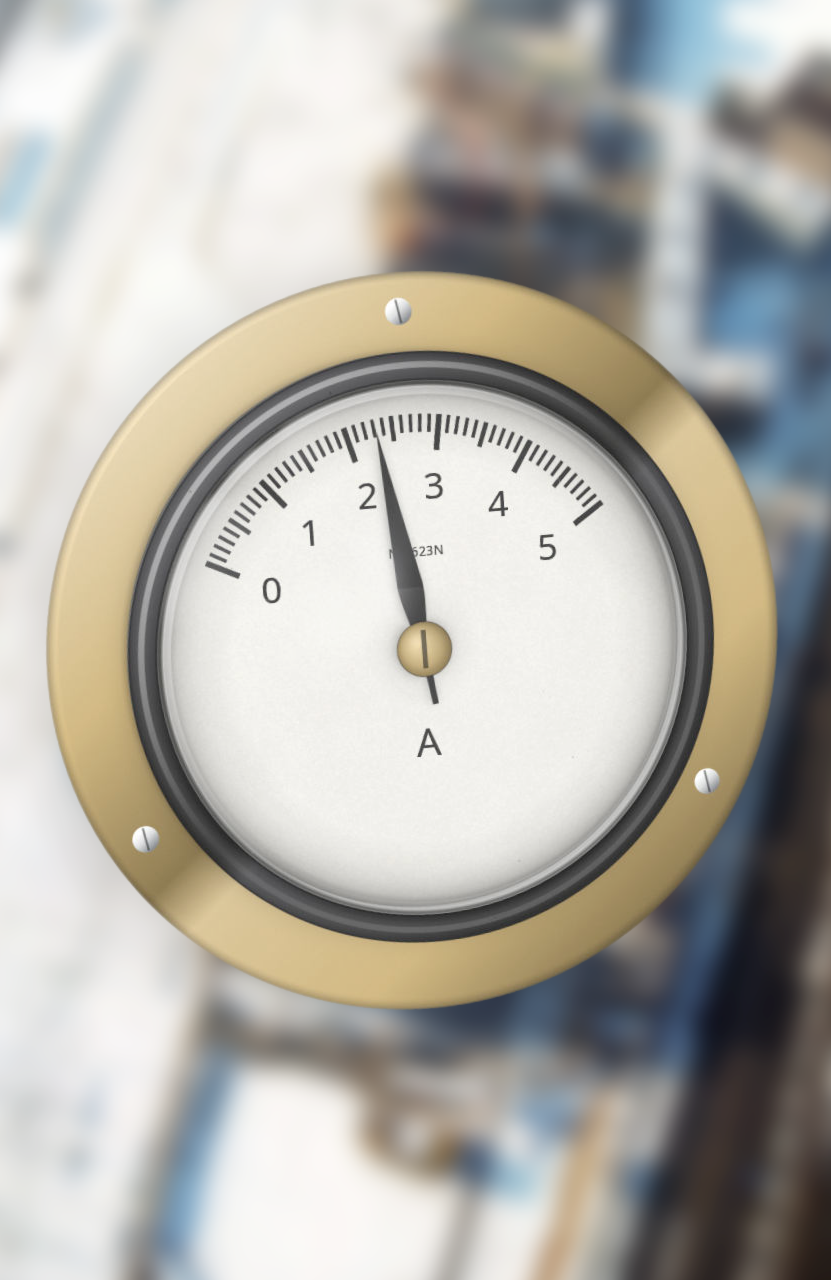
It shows 2.3 (A)
